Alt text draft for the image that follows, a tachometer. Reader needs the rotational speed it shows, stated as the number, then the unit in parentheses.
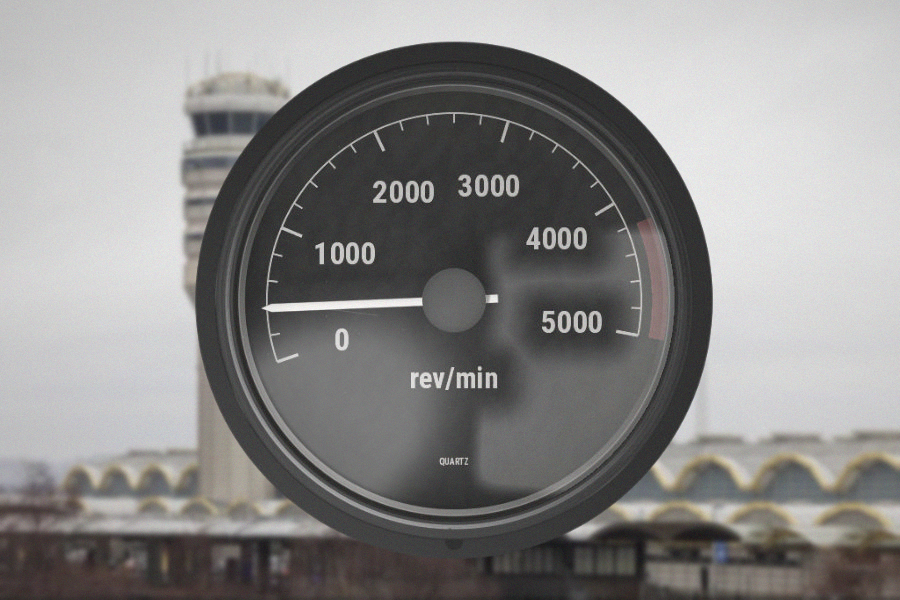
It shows 400 (rpm)
